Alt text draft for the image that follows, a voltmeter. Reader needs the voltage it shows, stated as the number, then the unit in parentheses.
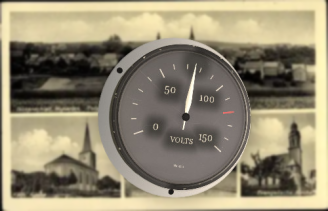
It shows 75 (V)
